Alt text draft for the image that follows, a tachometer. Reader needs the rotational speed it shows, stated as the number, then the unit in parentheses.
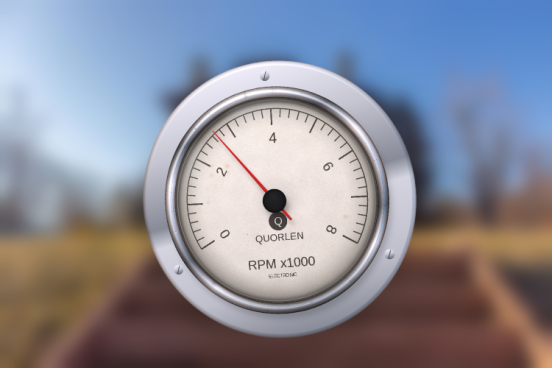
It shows 2700 (rpm)
